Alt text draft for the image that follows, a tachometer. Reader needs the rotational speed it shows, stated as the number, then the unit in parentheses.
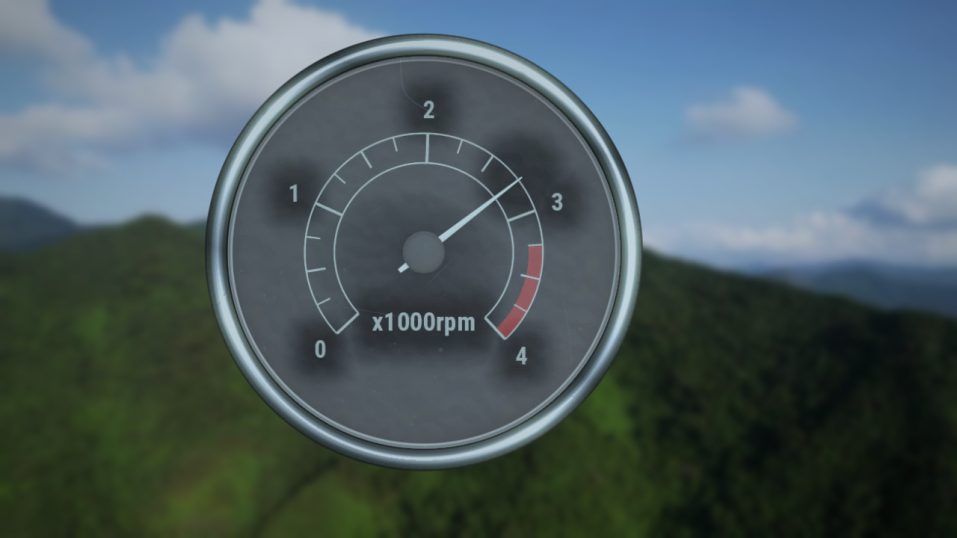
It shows 2750 (rpm)
